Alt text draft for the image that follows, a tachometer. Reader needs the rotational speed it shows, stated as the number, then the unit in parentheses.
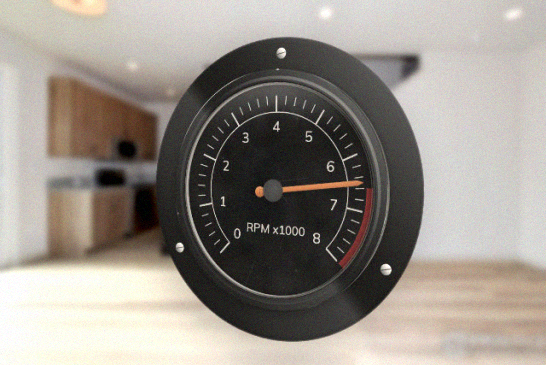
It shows 6500 (rpm)
